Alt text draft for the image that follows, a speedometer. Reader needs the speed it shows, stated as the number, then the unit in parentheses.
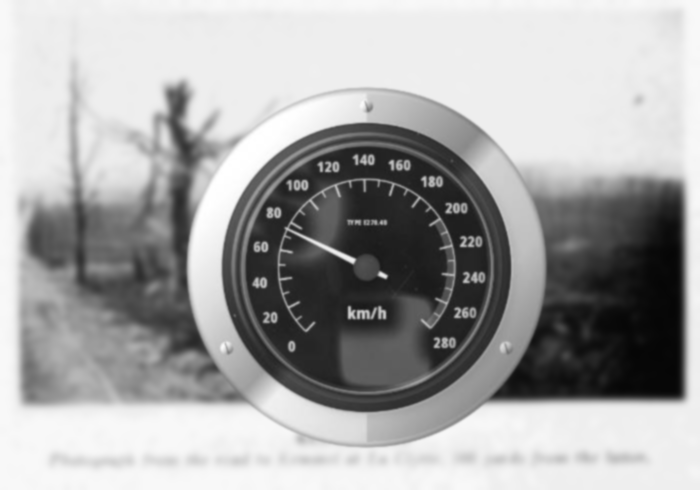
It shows 75 (km/h)
